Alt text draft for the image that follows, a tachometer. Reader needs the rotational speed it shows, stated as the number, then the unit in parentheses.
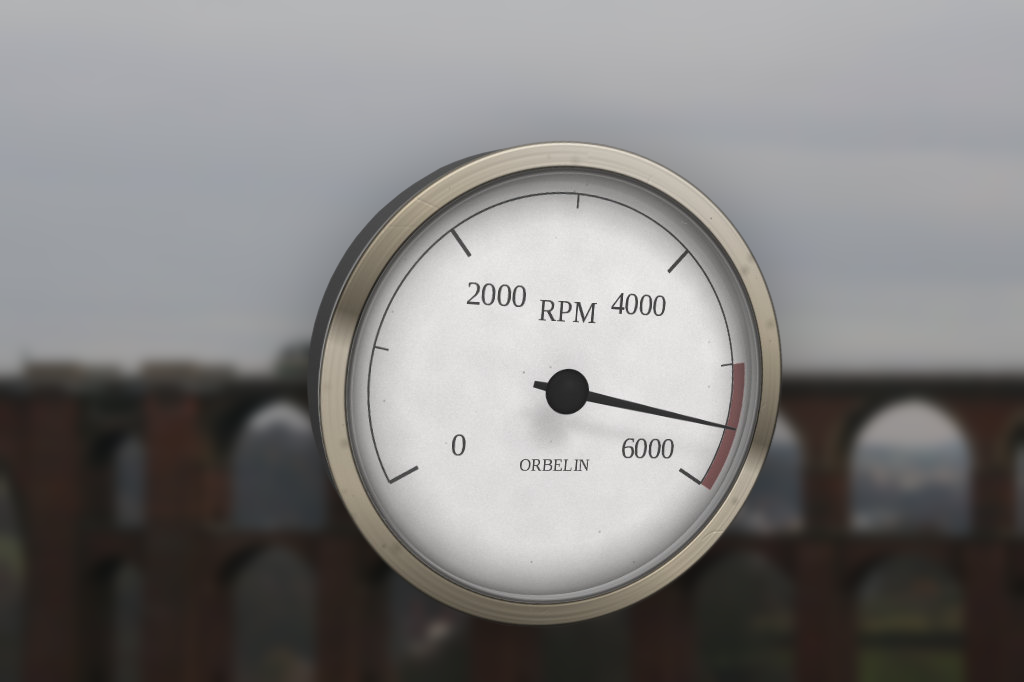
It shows 5500 (rpm)
